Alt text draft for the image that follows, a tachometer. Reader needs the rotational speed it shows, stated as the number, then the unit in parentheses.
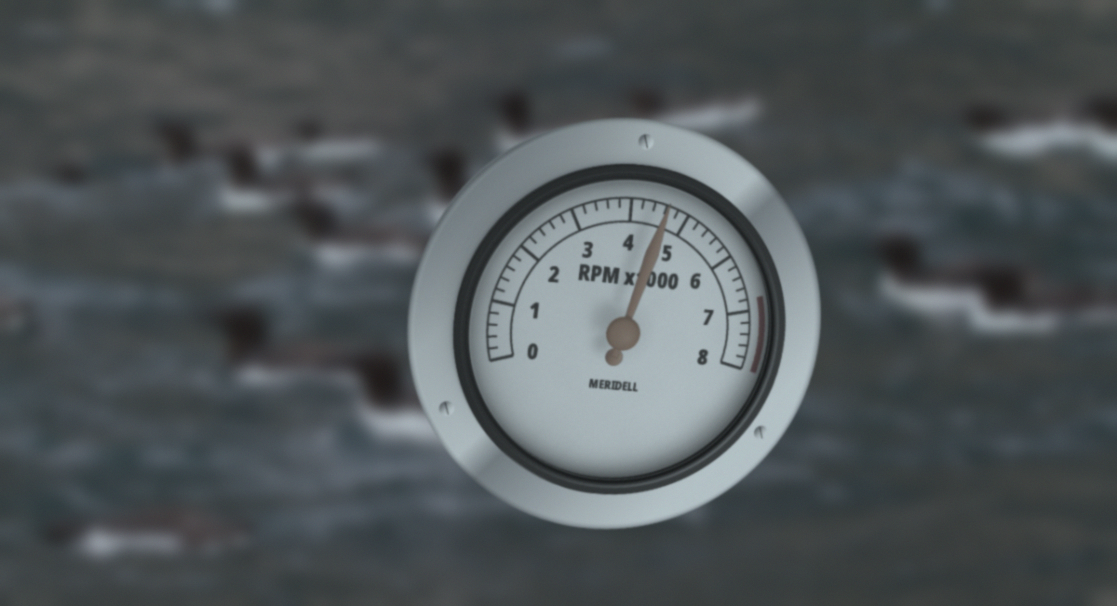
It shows 4600 (rpm)
